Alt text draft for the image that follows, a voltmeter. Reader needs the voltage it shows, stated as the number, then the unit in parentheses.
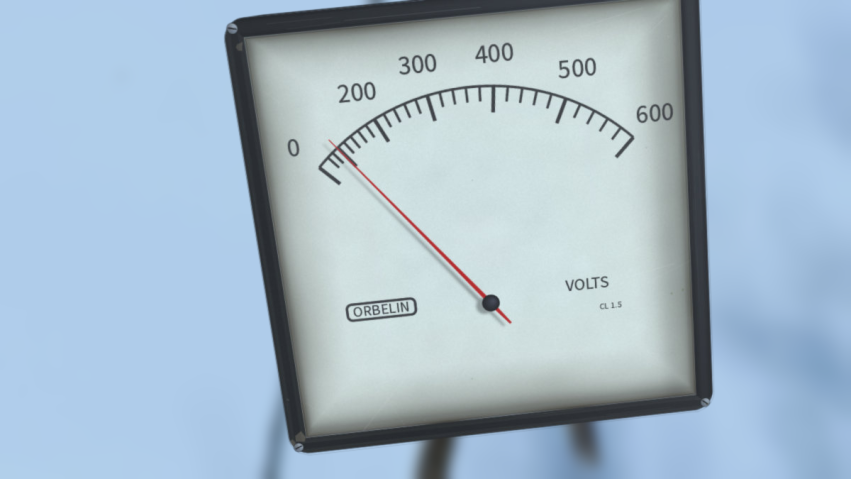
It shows 100 (V)
